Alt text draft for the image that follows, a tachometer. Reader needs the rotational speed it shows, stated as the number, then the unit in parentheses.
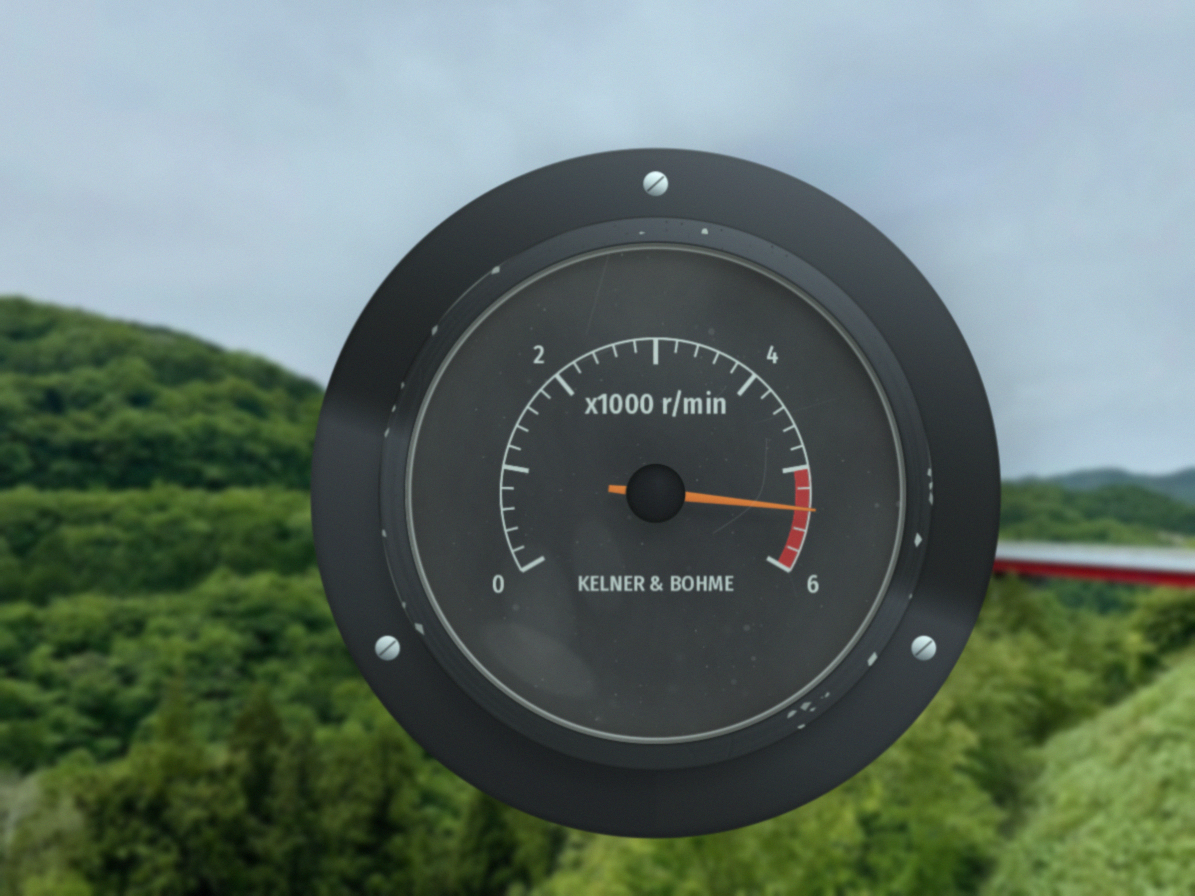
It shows 5400 (rpm)
